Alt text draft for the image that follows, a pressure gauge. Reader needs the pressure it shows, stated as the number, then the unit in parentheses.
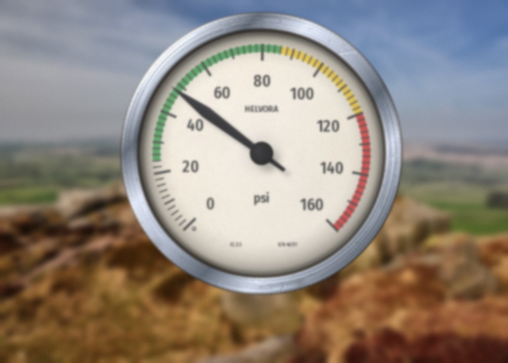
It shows 48 (psi)
